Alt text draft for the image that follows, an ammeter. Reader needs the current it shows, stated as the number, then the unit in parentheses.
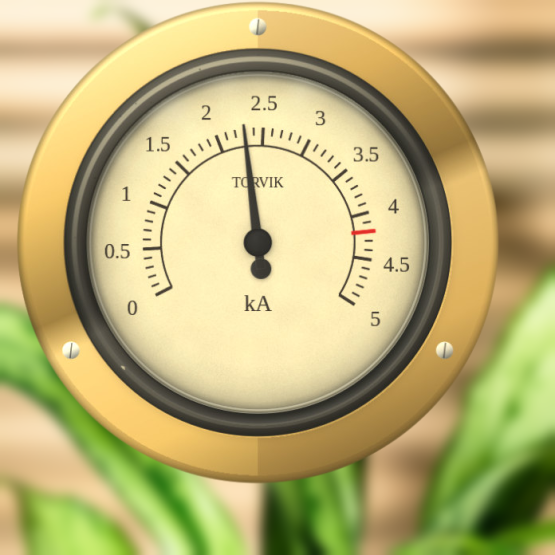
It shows 2.3 (kA)
